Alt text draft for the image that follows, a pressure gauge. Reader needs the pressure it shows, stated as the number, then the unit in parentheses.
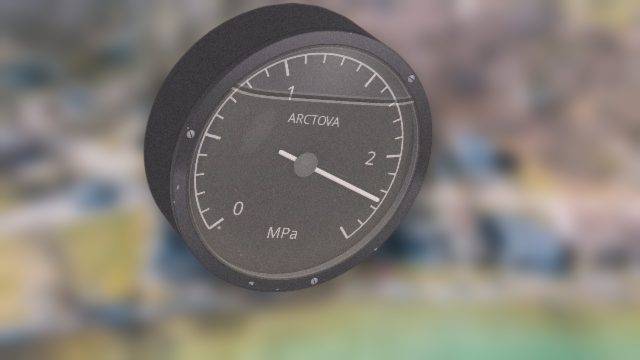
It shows 2.25 (MPa)
